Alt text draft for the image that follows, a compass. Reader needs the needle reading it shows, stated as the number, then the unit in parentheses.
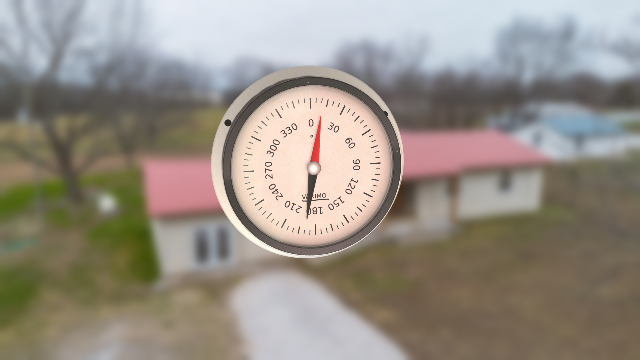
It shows 10 (°)
